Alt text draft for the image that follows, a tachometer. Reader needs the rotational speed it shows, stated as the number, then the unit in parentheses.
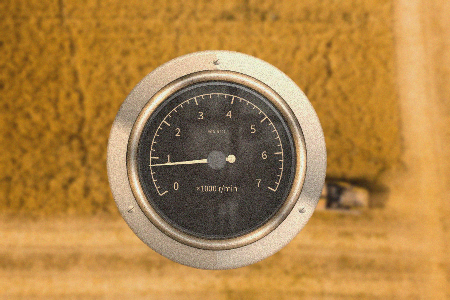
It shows 800 (rpm)
